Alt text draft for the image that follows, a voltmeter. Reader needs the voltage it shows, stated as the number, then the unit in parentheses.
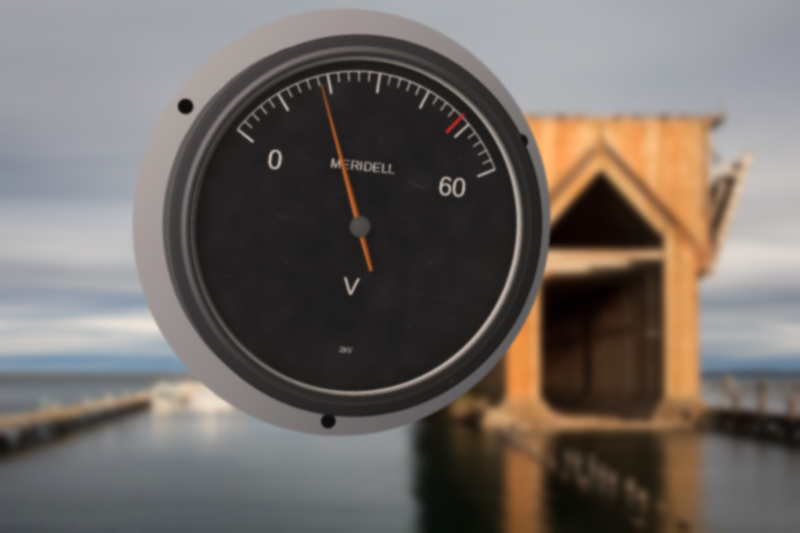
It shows 18 (V)
